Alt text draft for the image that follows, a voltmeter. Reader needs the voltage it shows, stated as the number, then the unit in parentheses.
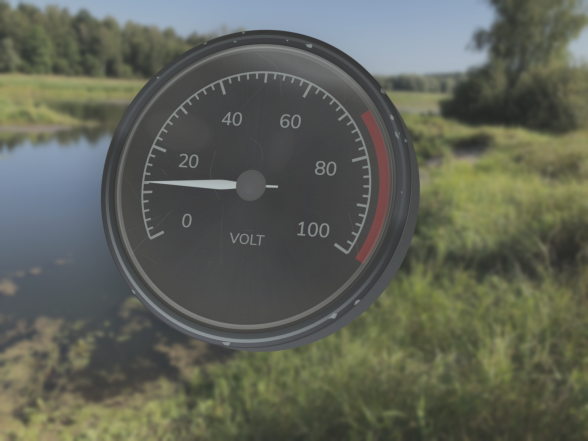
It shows 12 (V)
